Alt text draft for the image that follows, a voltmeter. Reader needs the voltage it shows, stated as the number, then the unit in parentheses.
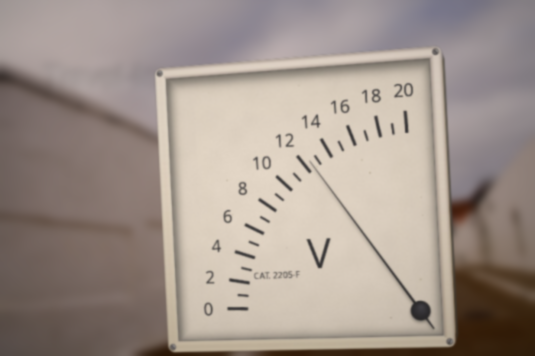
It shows 12.5 (V)
